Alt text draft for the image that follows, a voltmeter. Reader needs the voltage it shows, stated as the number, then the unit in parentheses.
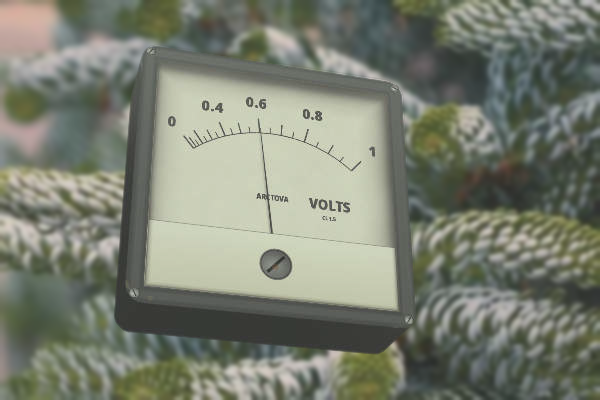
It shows 0.6 (V)
